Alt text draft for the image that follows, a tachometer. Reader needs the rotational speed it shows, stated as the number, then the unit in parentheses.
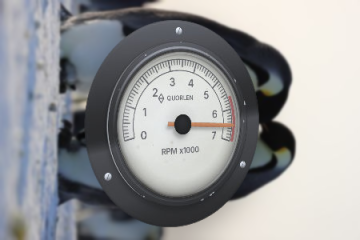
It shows 6500 (rpm)
